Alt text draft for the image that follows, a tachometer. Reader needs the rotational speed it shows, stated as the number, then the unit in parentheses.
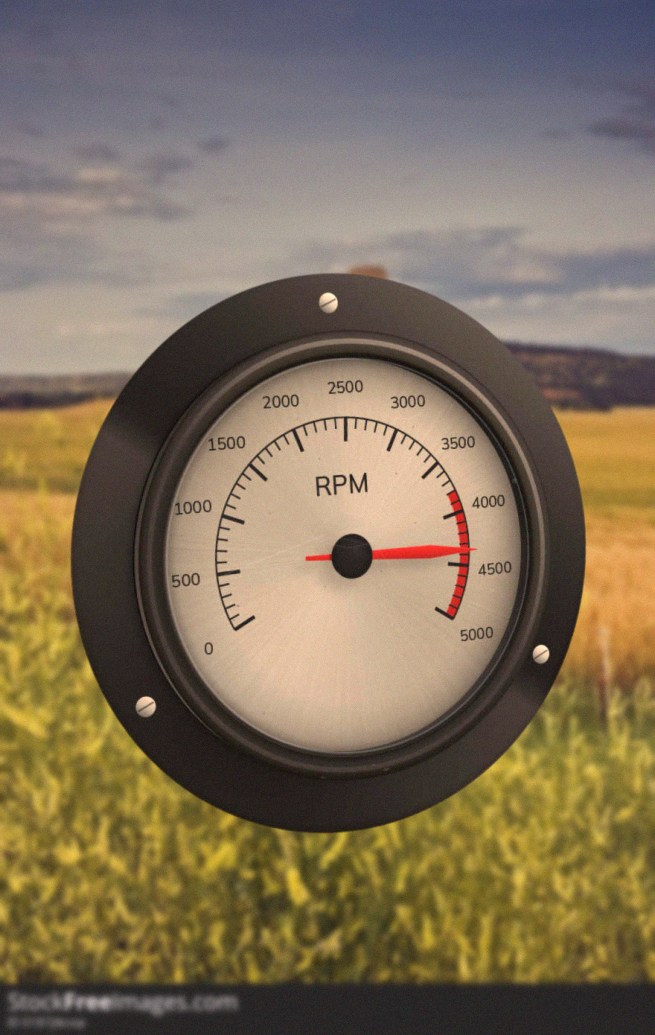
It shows 4350 (rpm)
